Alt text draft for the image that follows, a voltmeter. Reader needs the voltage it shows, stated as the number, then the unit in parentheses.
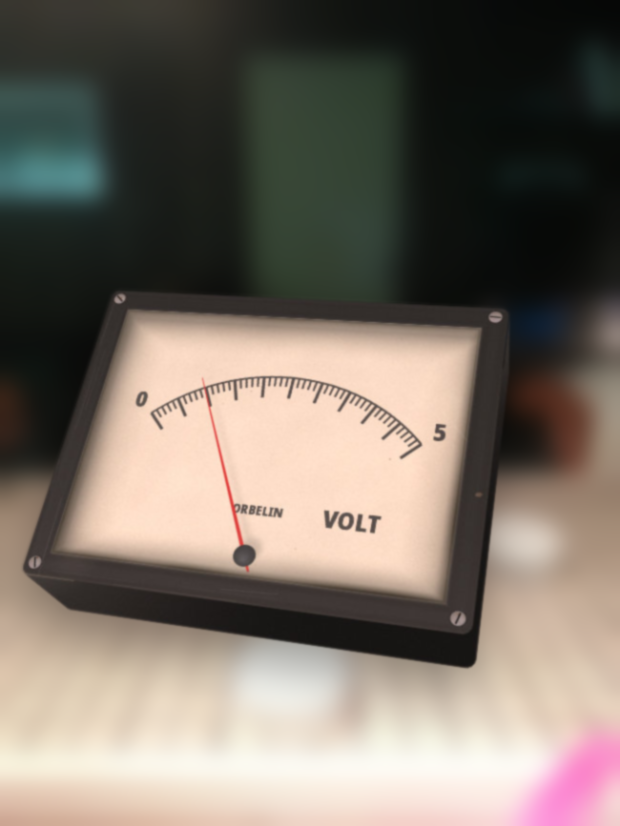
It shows 1 (V)
